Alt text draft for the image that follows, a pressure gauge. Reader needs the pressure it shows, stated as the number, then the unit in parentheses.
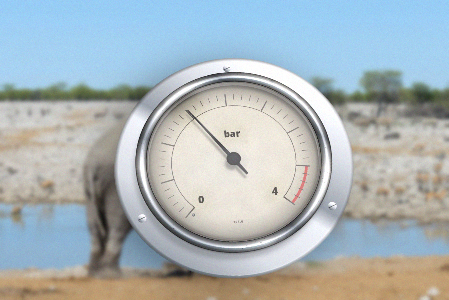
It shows 1.5 (bar)
